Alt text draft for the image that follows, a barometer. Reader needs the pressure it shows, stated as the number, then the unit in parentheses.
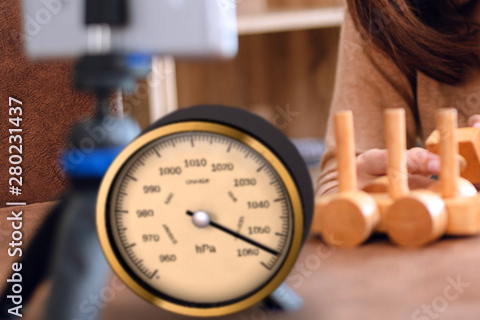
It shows 1055 (hPa)
